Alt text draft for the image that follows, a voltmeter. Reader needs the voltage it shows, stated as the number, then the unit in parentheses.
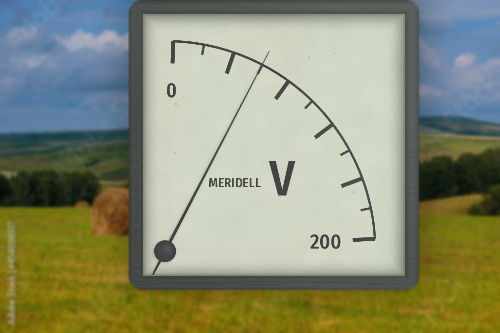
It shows 60 (V)
